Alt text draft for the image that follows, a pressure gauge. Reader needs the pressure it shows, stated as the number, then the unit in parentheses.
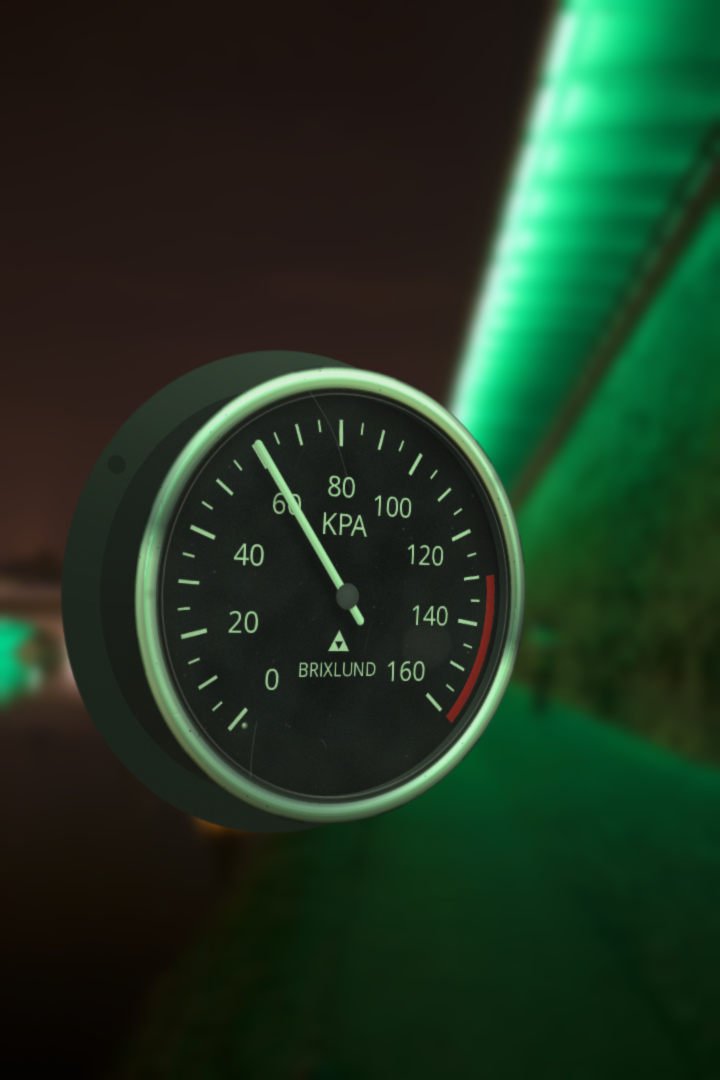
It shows 60 (kPa)
